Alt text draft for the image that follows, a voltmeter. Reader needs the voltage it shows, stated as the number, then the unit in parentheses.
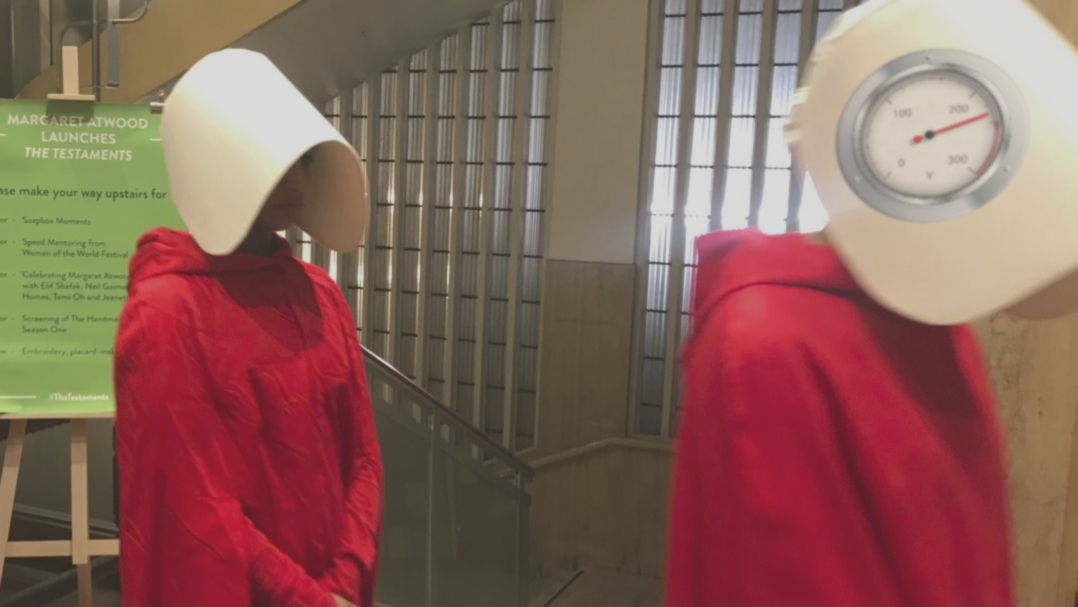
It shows 230 (V)
